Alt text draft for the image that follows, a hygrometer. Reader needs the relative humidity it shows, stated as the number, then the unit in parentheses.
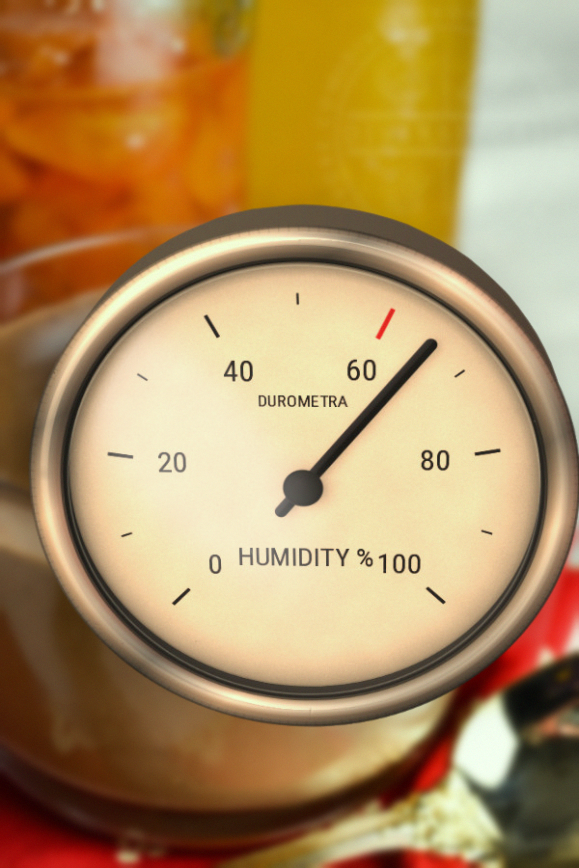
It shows 65 (%)
